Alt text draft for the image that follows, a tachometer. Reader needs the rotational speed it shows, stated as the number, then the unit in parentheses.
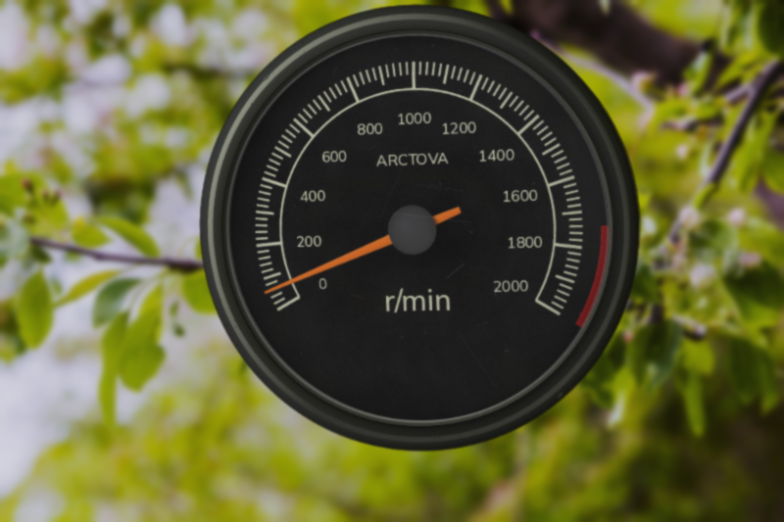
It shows 60 (rpm)
